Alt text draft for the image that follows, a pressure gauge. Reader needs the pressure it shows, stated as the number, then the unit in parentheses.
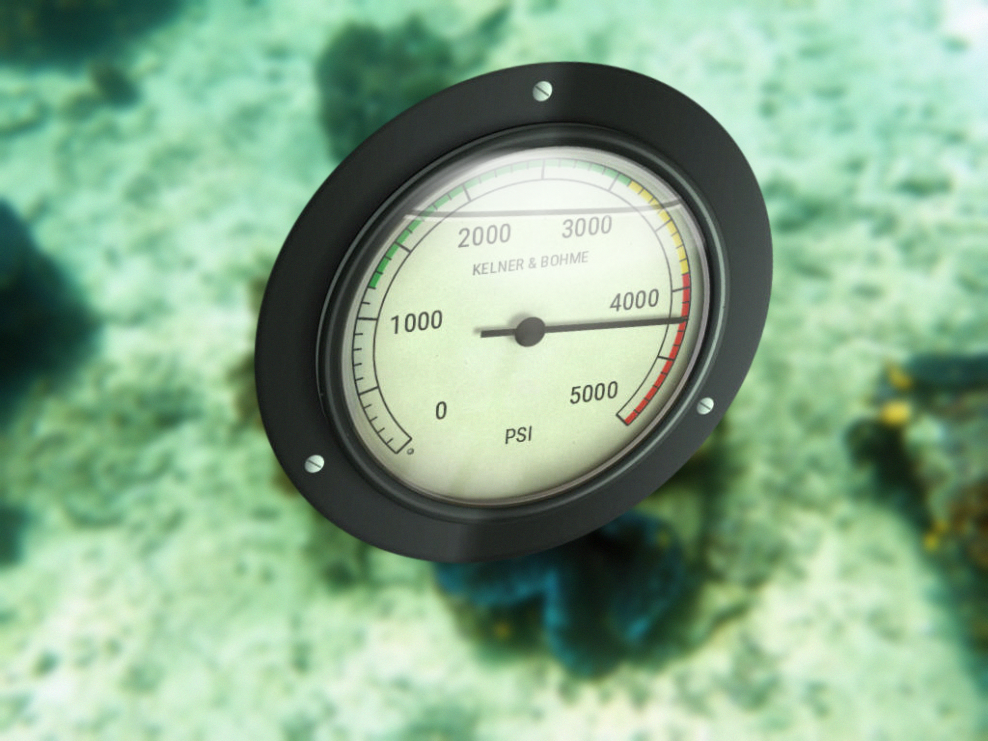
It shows 4200 (psi)
